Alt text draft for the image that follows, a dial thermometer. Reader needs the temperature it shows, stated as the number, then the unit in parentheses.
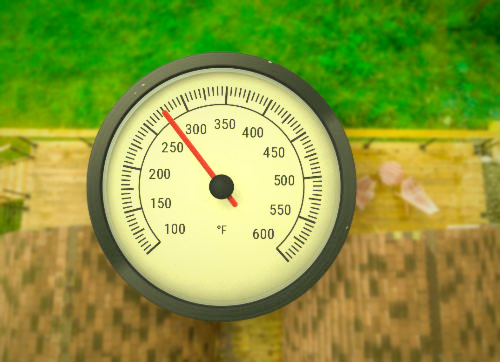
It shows 275 (°F)
